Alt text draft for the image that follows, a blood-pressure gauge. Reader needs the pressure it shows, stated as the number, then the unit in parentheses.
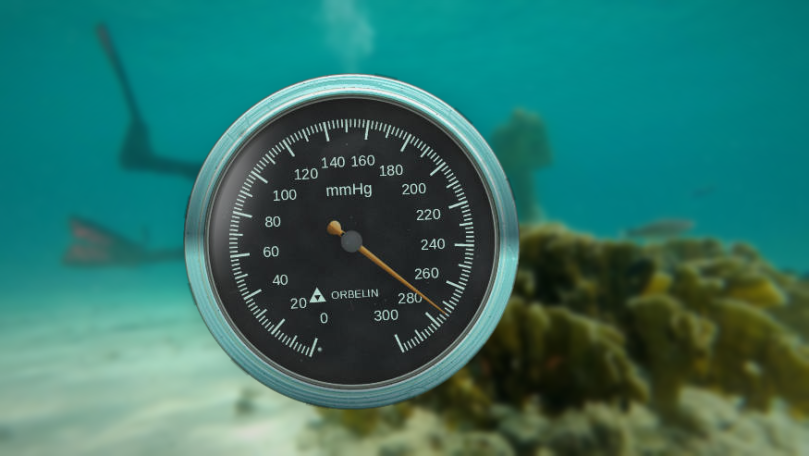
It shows 274 (mmHg)
